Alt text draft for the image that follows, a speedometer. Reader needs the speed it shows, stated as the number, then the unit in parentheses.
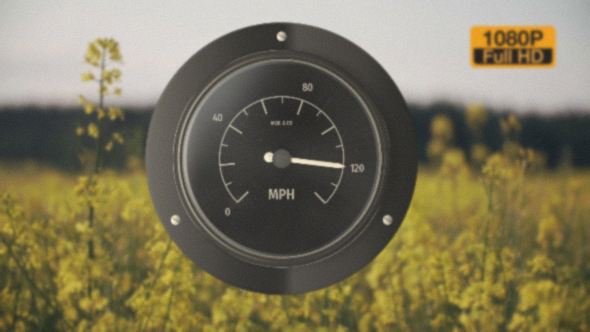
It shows 120 (mph)
